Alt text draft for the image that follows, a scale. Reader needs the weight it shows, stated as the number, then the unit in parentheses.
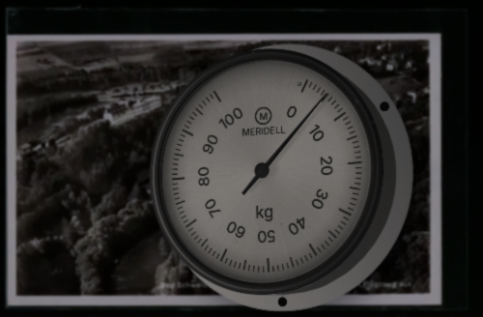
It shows 5 (kg)
